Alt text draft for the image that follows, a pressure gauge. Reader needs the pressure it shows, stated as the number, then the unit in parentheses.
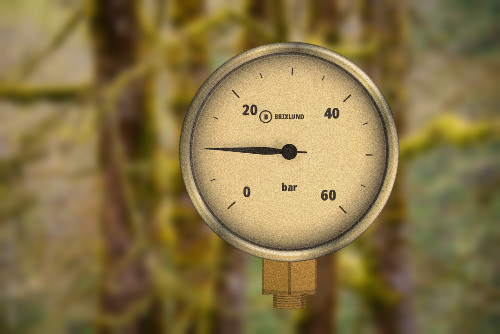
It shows 10 (bar)
